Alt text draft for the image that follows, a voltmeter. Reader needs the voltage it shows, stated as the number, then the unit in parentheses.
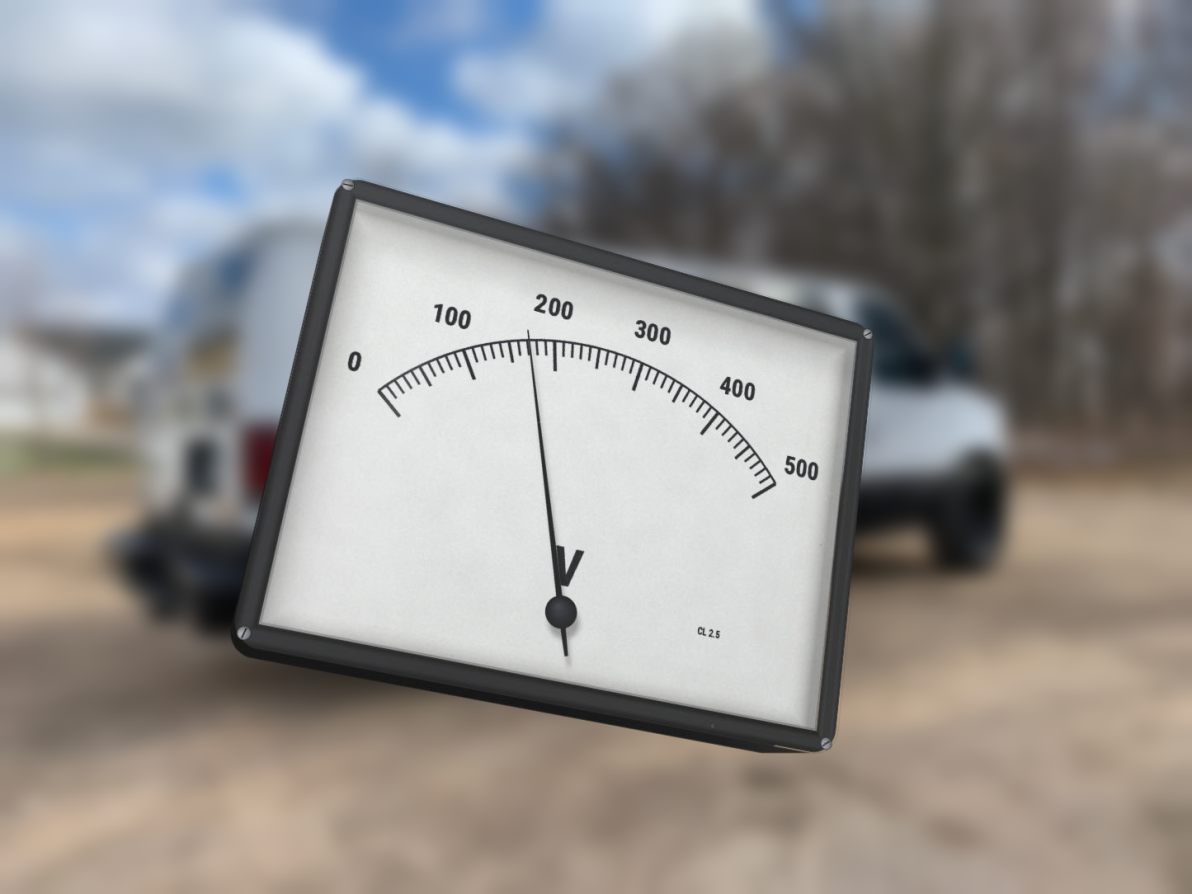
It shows 170 (V)
